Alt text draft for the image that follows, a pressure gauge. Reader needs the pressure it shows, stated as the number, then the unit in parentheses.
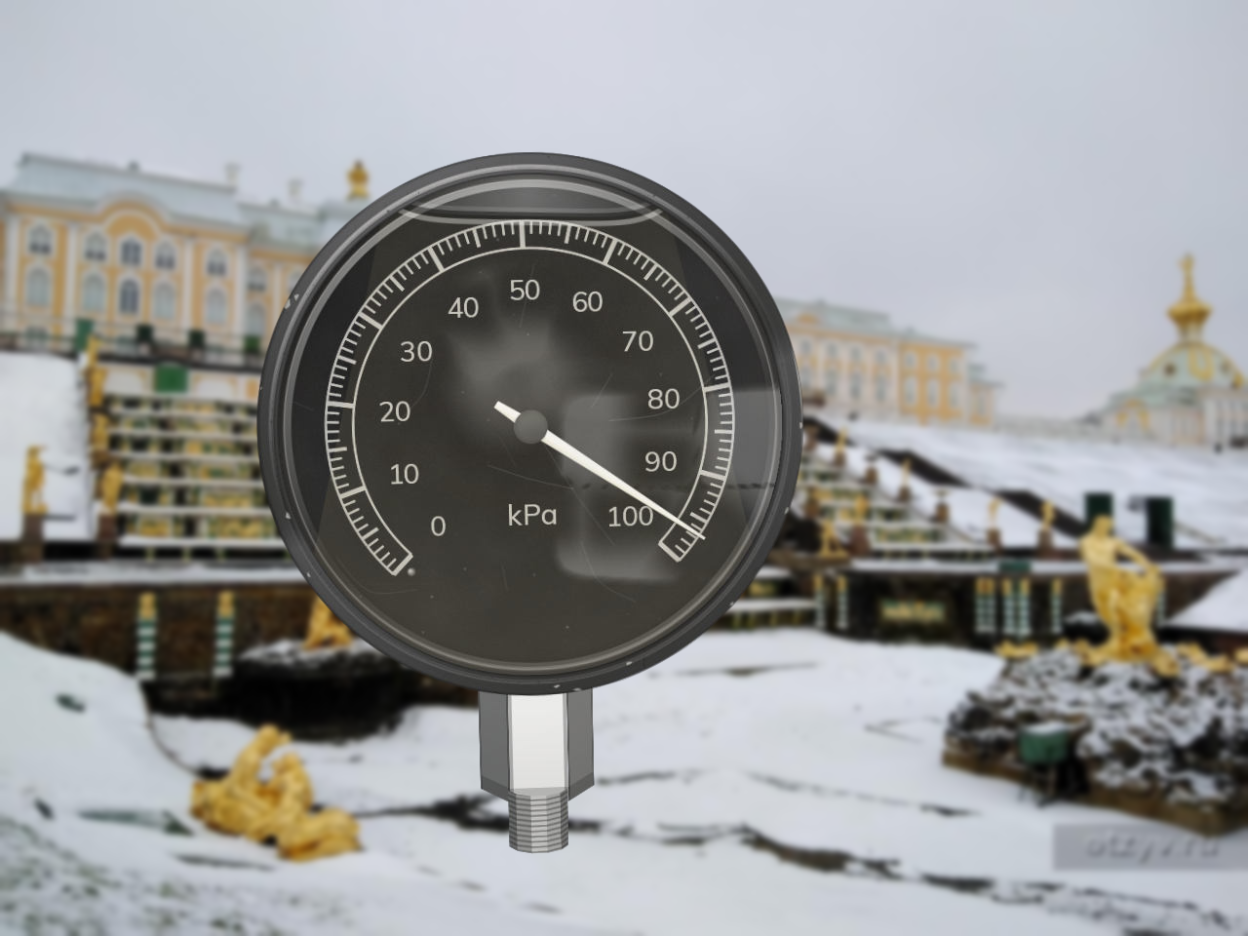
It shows 96.5 (kPa)
